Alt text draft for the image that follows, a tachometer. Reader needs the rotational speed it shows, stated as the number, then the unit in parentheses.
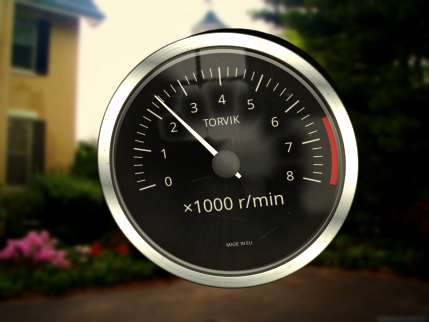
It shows 2400 (rpm)
